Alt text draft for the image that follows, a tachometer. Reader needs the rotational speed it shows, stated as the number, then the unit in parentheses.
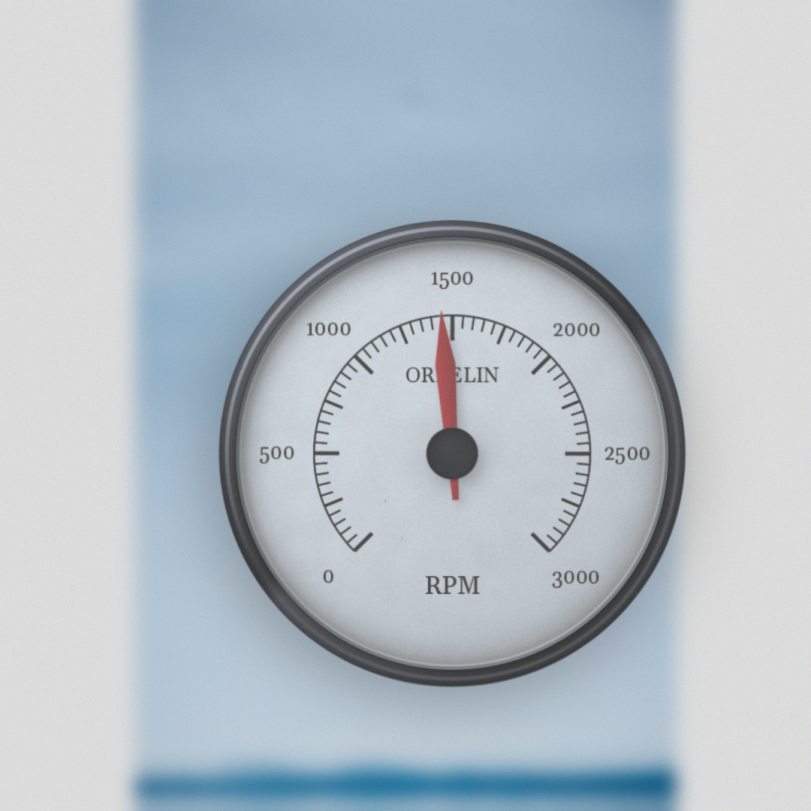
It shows 1450 (rpm)
